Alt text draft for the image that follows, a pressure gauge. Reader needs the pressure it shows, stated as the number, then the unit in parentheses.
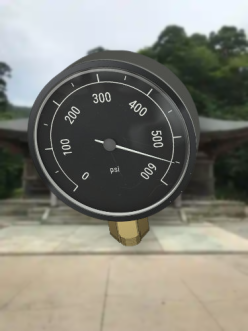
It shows 550 (psi)
